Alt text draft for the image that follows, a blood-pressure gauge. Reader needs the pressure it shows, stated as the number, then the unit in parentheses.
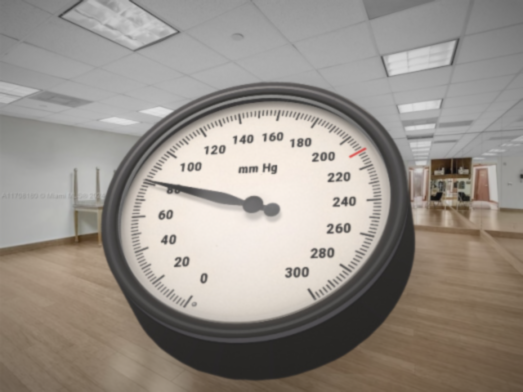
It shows 80 (mmHg)
